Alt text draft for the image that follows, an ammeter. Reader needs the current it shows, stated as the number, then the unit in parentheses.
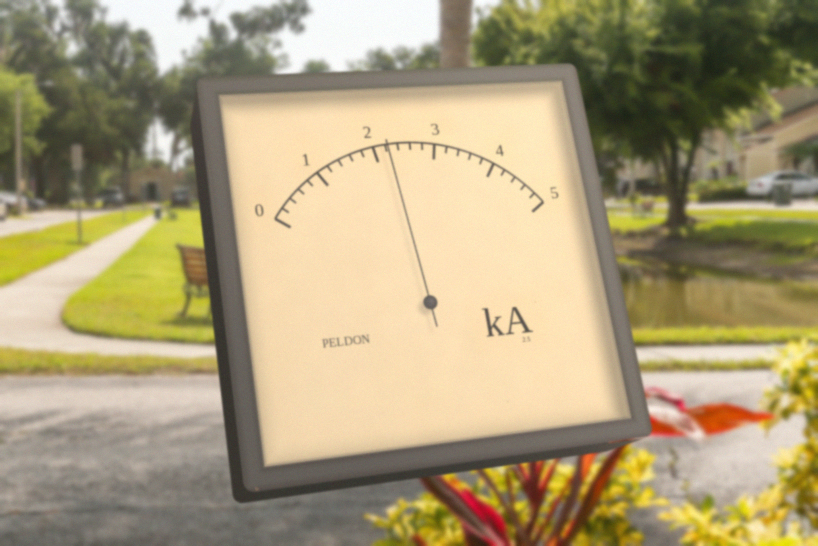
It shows 2.2 (kA)
